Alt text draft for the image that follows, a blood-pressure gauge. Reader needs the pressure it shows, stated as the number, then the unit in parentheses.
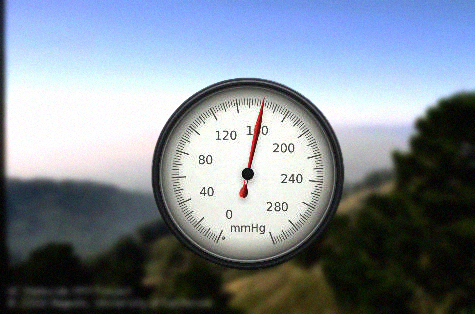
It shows 160 (mmHg)
